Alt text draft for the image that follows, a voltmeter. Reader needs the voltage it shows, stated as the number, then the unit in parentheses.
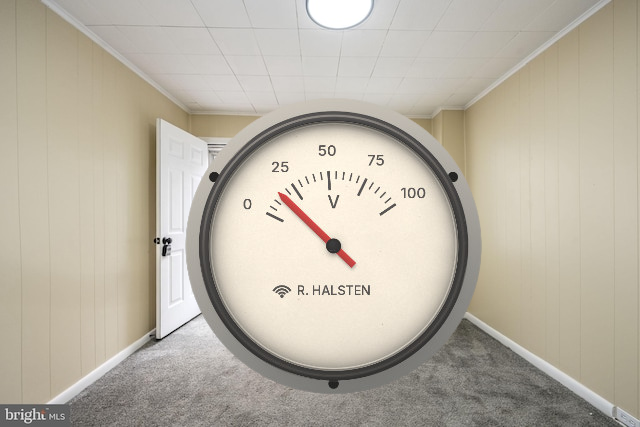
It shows 15 (V)
